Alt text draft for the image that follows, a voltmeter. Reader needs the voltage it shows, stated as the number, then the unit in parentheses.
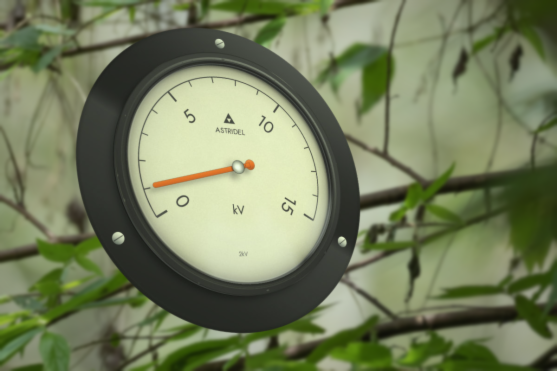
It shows 1 (kV)
